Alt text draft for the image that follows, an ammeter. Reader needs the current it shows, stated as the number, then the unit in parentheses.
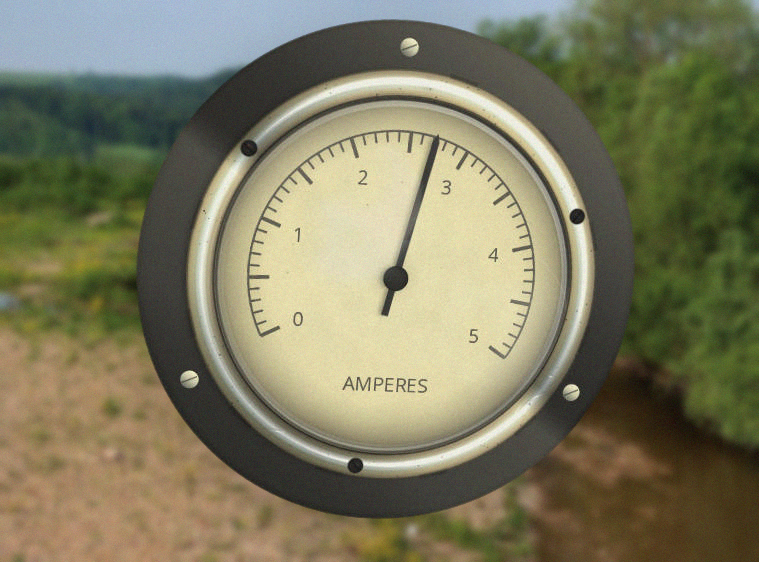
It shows 2.7 (A)
